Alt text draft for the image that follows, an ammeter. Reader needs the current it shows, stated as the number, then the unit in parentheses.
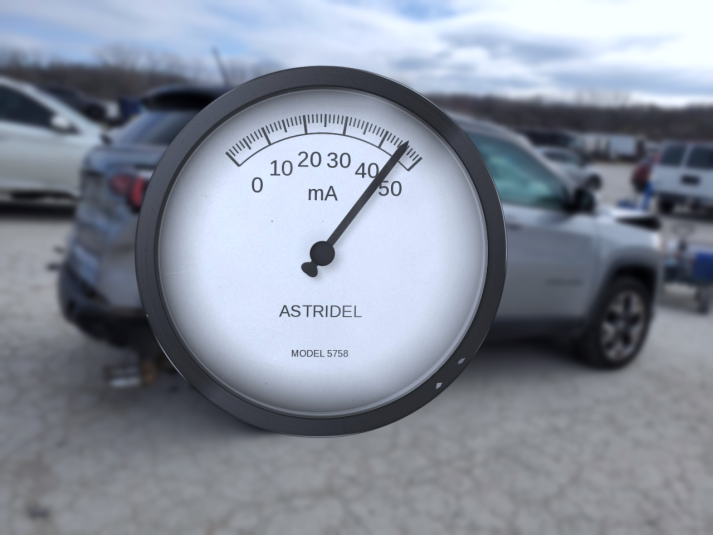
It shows 45 (mA)
